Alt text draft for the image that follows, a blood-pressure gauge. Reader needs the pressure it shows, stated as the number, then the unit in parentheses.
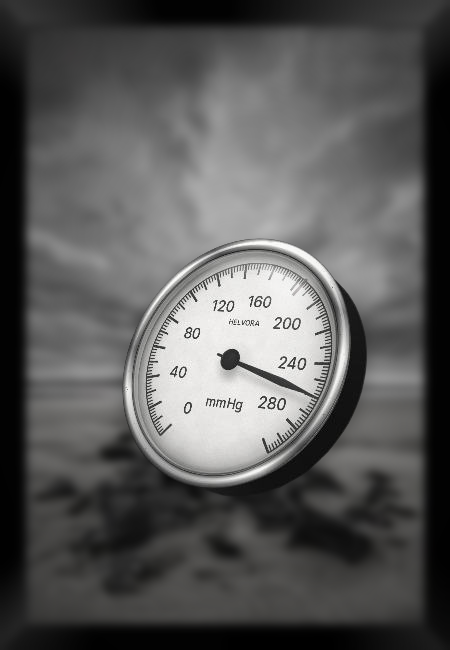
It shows 260 (mmHg)
